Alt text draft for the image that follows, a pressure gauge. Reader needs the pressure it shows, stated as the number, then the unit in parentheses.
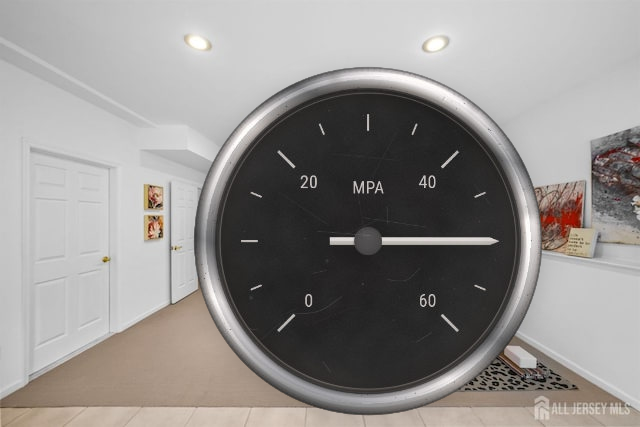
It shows 50 (MPa)
